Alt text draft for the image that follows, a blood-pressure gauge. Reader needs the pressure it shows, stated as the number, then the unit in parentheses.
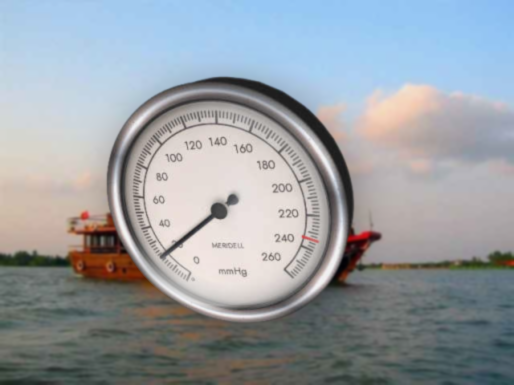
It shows 20 (mmHg)
